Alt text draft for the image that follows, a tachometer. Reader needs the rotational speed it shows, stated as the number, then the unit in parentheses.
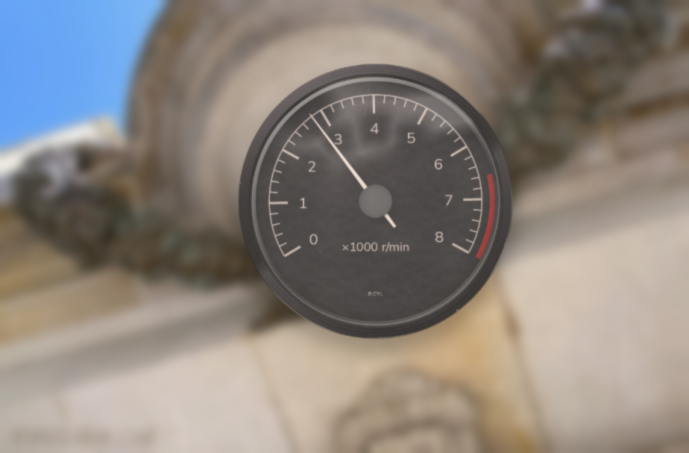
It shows 2800 (rpm)
